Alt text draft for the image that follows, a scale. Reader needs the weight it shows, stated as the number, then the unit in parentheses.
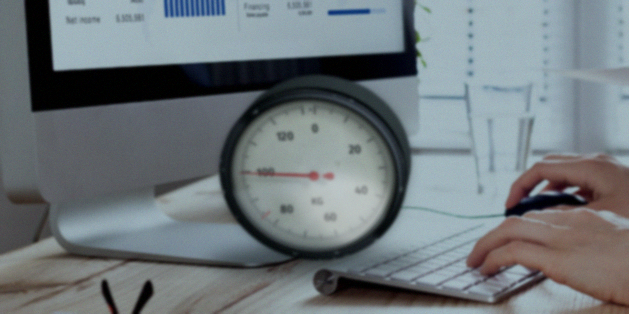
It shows 100 (kg)
